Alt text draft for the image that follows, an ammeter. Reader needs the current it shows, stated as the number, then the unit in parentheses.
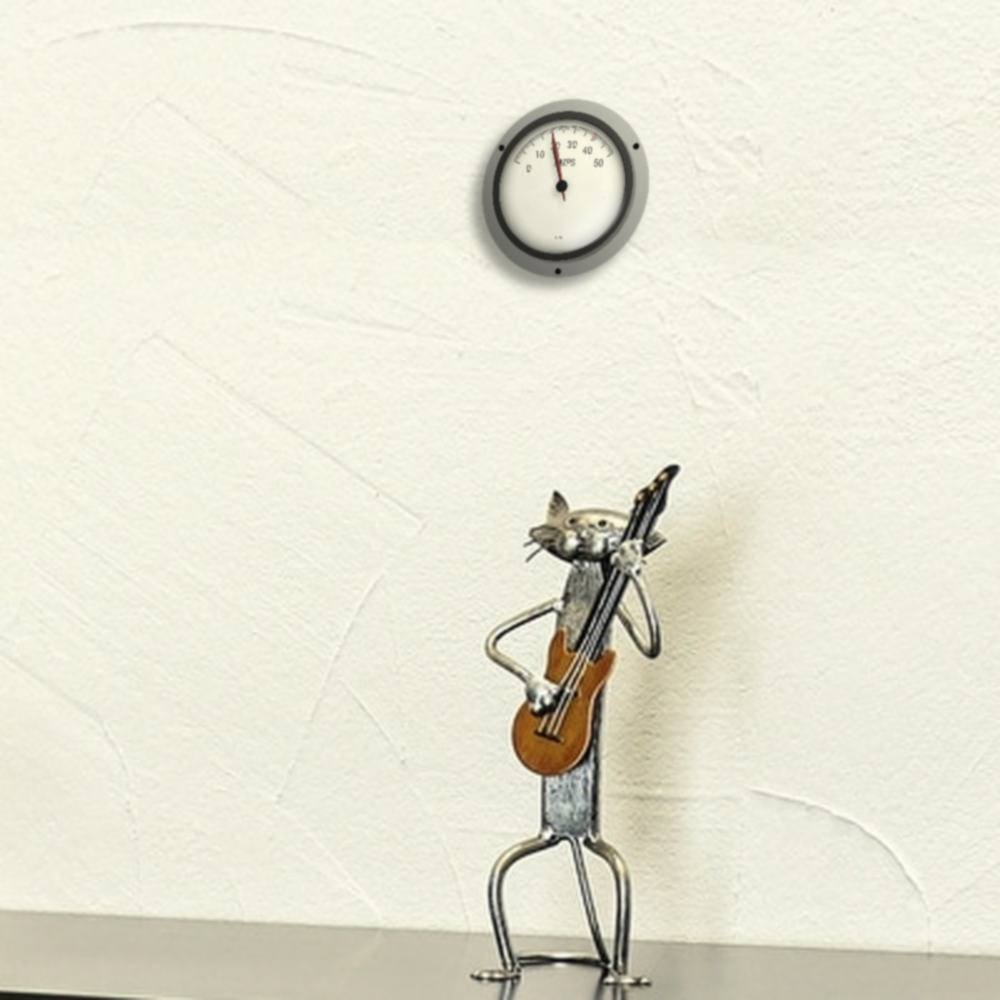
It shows 20 (A)
